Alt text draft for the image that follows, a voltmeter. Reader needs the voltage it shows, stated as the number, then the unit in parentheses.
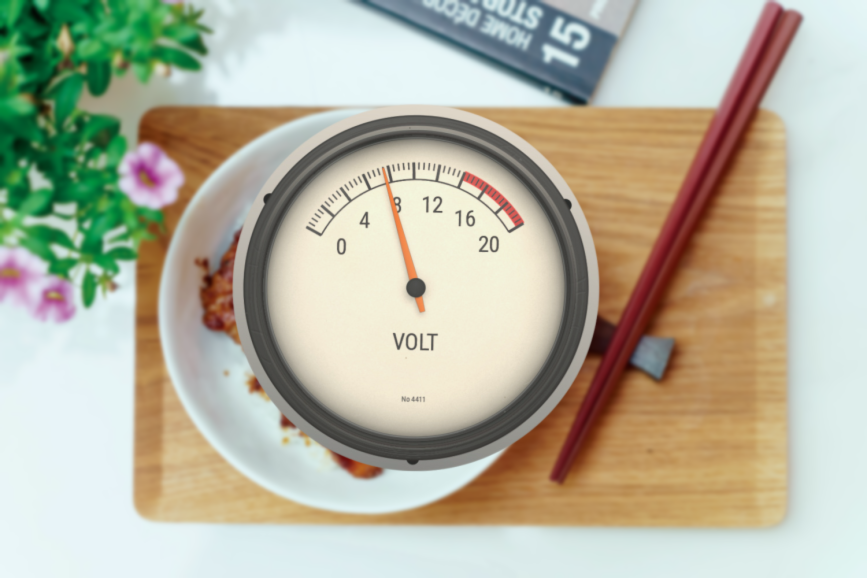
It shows 7.6 (V)
